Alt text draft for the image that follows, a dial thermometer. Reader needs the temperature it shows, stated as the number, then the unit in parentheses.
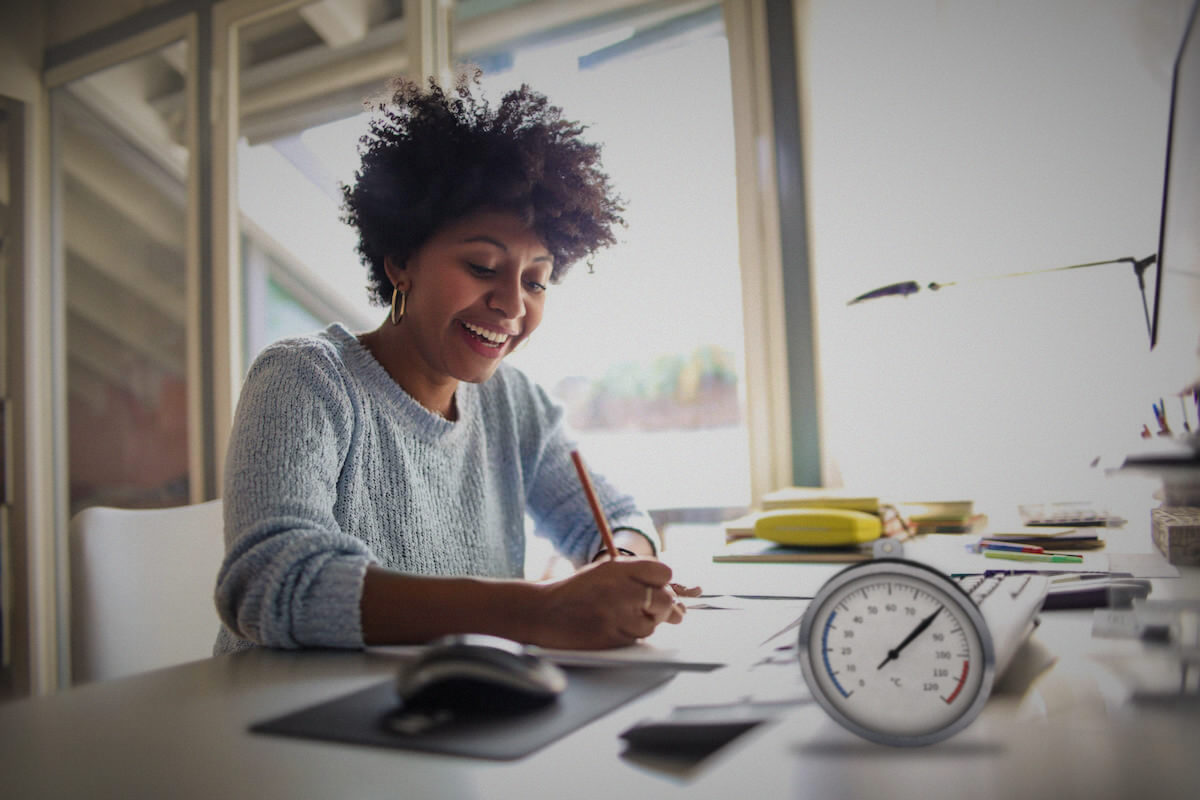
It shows 80 (°C)
